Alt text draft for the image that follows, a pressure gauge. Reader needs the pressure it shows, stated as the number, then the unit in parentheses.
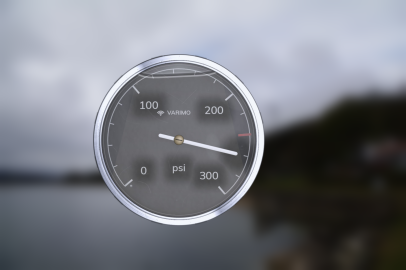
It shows 260 (psi)
